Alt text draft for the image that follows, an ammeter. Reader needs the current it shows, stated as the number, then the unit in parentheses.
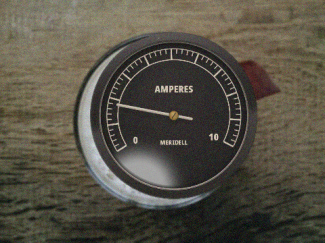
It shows 1.8 (A)
